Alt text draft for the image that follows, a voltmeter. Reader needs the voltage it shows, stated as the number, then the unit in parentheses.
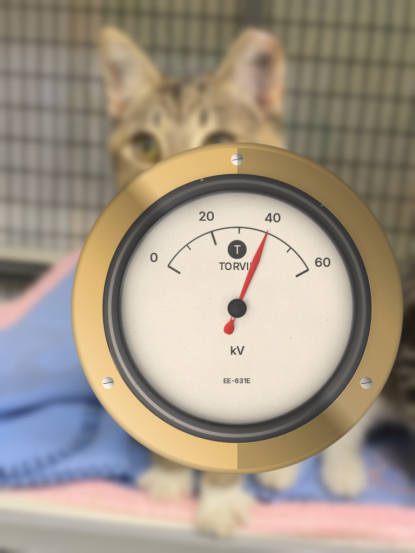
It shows 40 (kV)
